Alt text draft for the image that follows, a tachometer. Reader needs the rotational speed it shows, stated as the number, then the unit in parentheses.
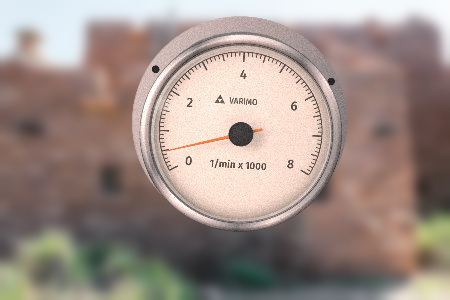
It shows 500 (rpm)
